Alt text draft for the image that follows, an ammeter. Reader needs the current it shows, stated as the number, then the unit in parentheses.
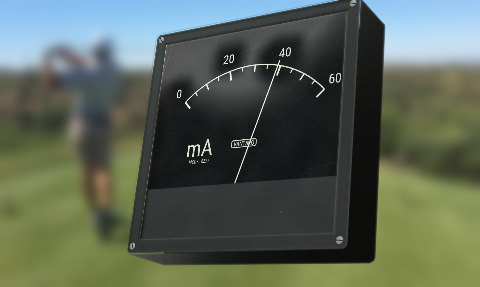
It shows 40 (mA)
